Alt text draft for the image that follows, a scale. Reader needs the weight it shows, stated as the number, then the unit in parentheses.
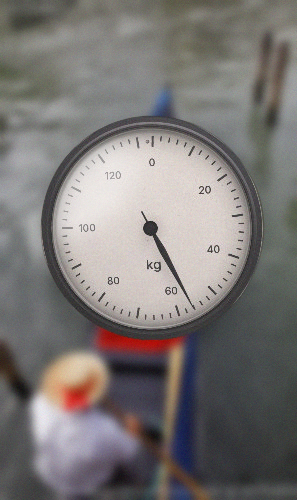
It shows 56 (kg)
